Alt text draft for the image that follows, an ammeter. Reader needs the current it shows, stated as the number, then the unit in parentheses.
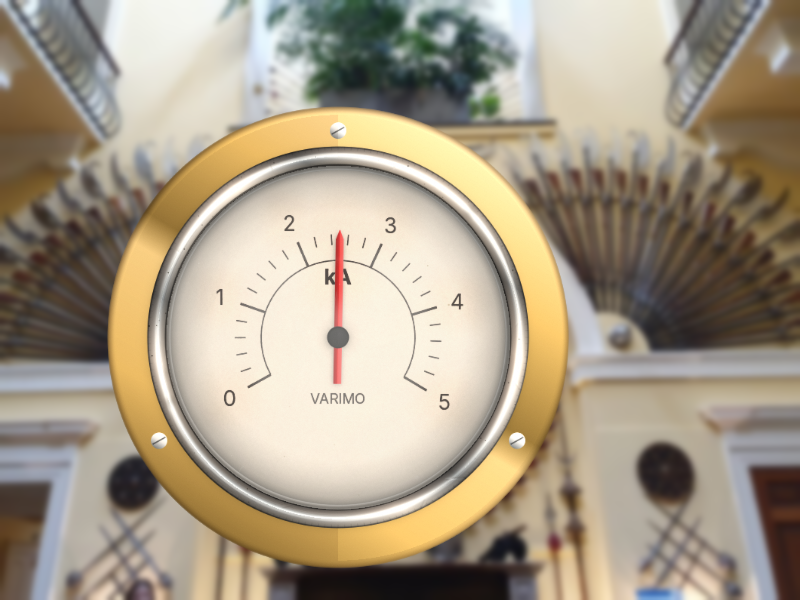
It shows 2.5 (kA)
